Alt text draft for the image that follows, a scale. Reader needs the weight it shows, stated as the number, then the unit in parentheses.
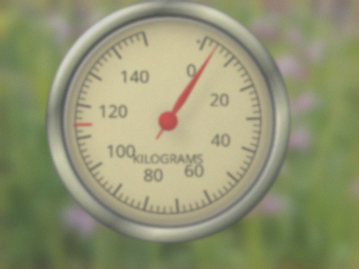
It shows 4 (kg)
